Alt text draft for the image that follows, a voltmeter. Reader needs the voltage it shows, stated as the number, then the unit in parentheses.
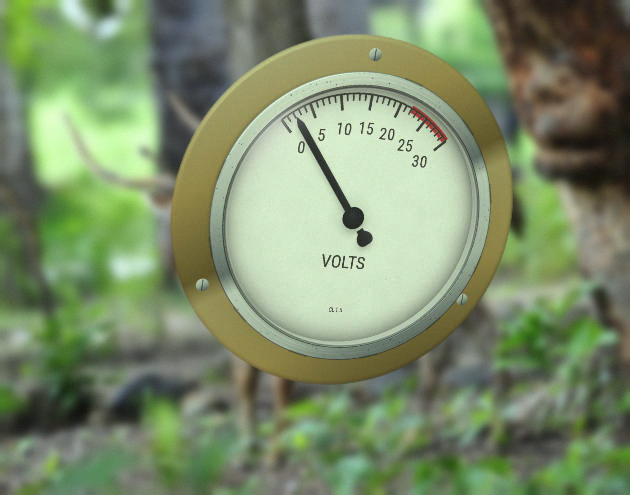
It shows 2 (V)
